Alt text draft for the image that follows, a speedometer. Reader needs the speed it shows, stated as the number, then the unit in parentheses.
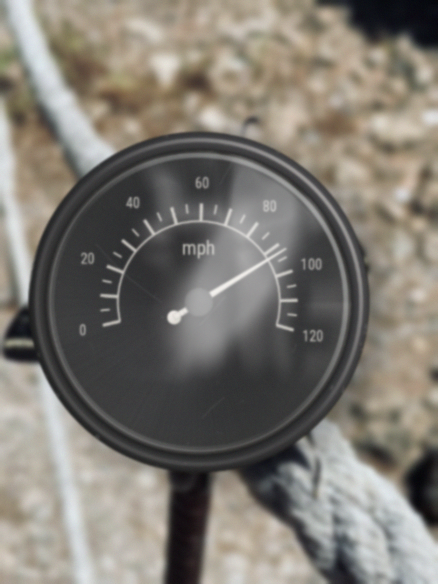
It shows 92.5 (mph)
